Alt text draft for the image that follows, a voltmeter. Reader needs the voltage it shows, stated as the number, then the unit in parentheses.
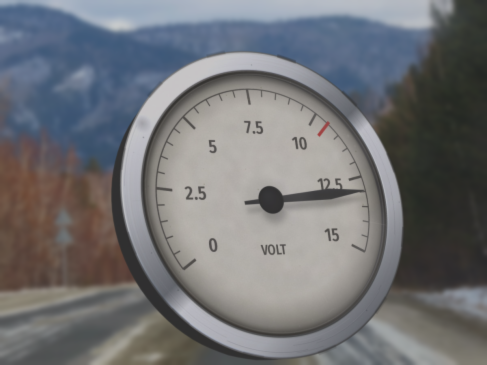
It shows 13 (V)
